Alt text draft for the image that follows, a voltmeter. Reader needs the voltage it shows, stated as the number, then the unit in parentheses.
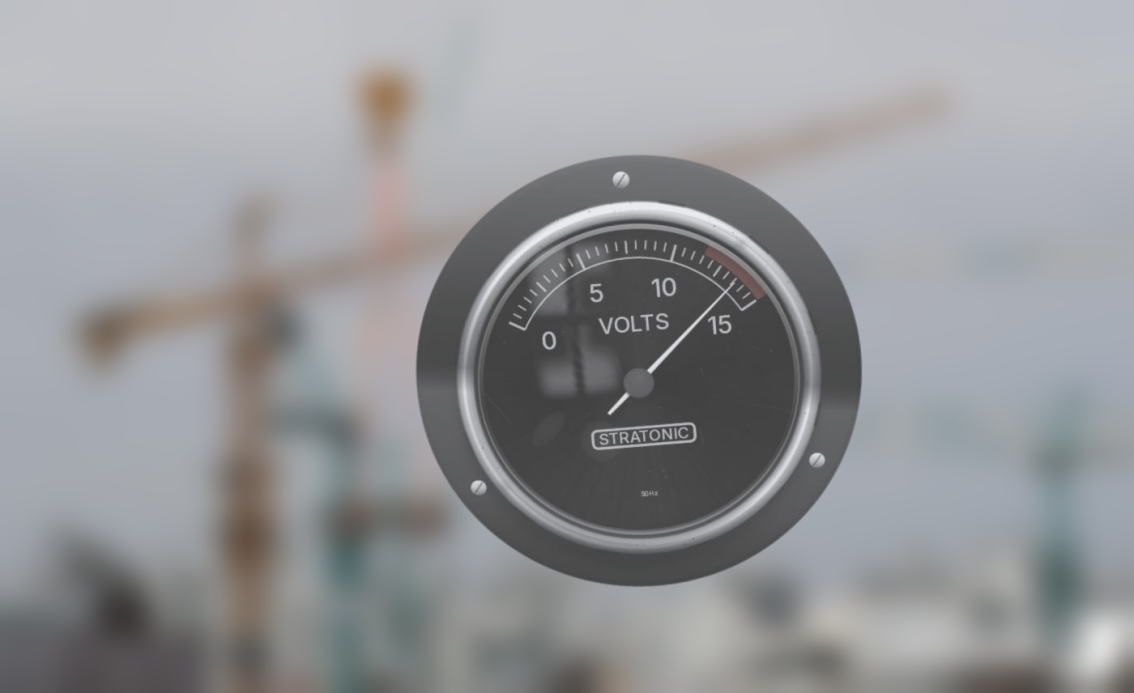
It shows 13.5 (V)
